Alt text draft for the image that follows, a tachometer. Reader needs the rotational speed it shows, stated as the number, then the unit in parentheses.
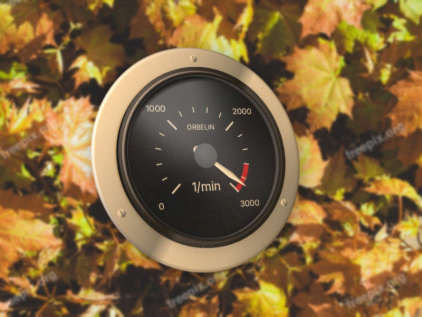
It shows 2900 (rpm)
